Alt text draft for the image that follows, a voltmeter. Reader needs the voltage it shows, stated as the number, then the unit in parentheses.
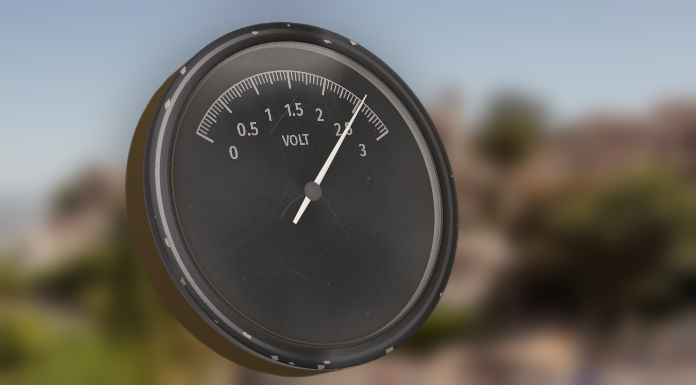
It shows 2.5 (V)
